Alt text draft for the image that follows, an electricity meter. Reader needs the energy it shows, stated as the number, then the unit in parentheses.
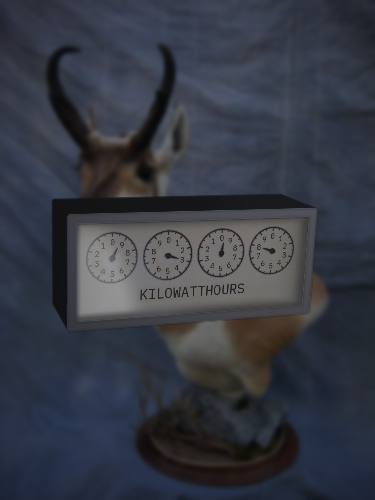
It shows 9298 (kWh)
